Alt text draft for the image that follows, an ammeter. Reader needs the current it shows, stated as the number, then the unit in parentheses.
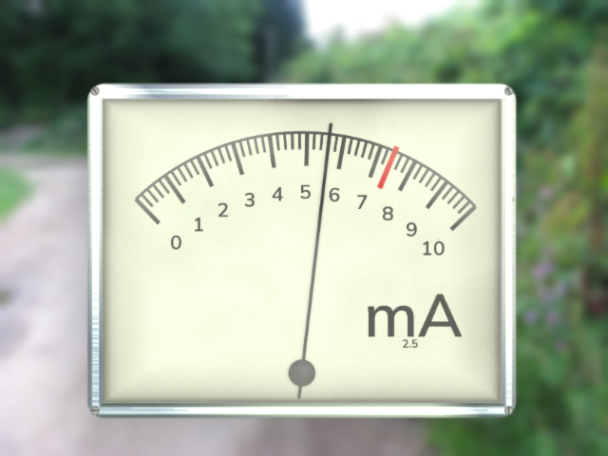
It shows 5.6 (mA)
